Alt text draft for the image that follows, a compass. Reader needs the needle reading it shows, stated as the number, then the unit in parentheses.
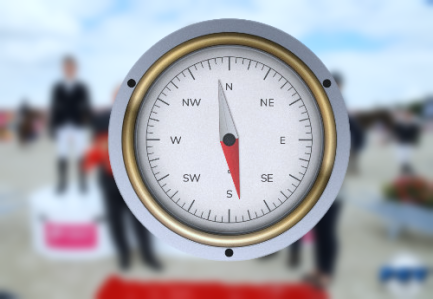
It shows 170 (°)
